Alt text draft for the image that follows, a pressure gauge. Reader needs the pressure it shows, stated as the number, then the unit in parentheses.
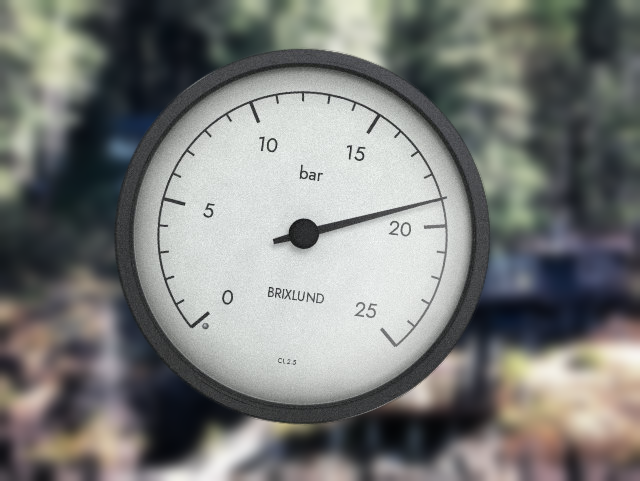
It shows 19 (bar)
